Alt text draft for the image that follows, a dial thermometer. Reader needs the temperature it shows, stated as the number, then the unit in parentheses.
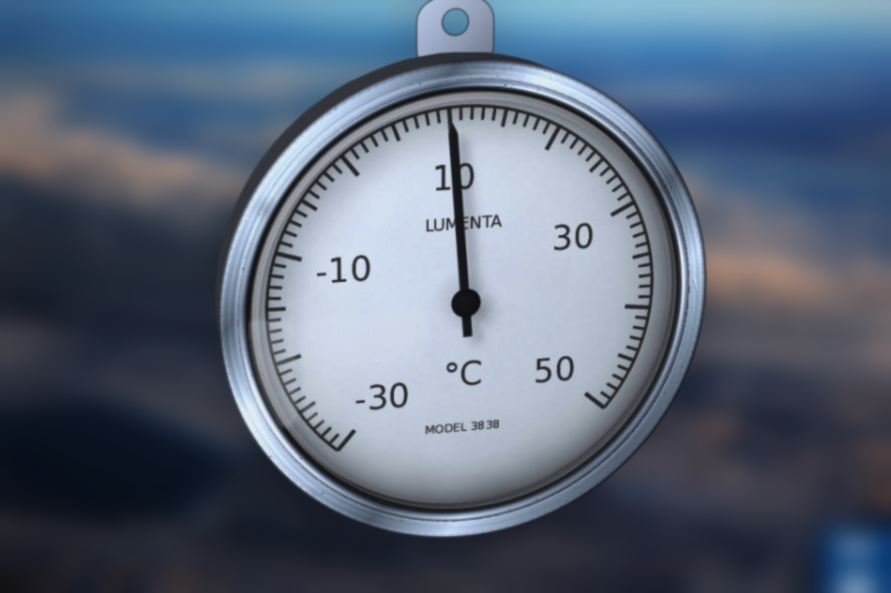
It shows 10 (°C)
